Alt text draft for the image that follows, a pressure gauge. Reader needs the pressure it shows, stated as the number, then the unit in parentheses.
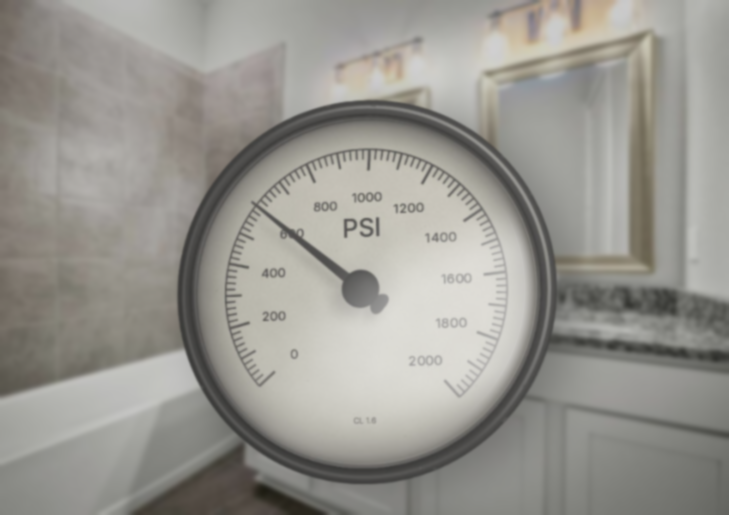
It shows 600 (psi)
